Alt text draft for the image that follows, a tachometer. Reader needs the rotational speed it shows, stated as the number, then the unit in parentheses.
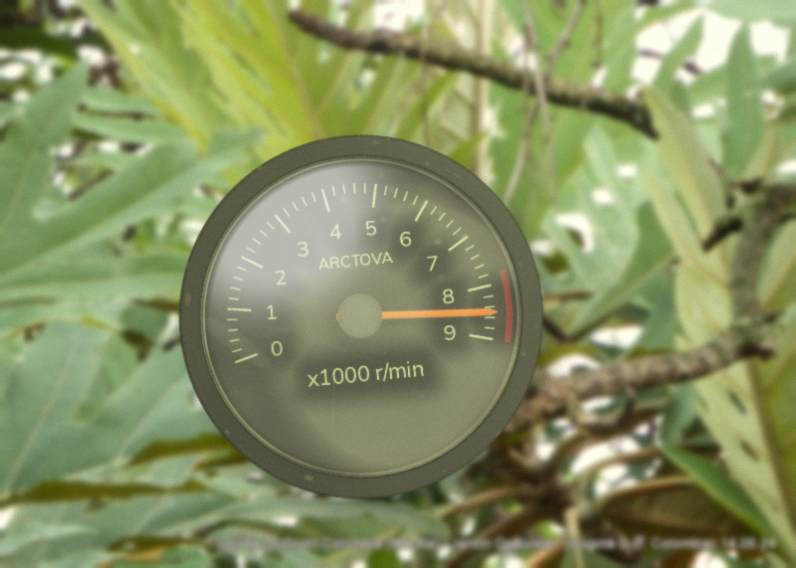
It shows 8500 (rpm)
